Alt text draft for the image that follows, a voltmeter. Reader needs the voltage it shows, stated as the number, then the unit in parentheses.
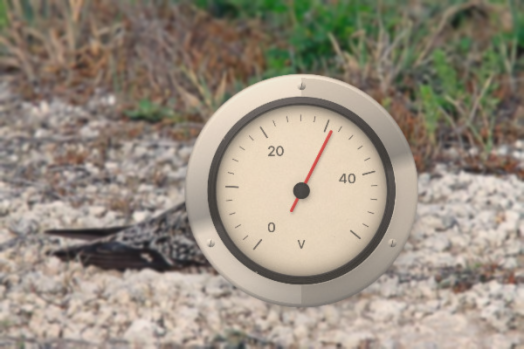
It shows 31 (V)
